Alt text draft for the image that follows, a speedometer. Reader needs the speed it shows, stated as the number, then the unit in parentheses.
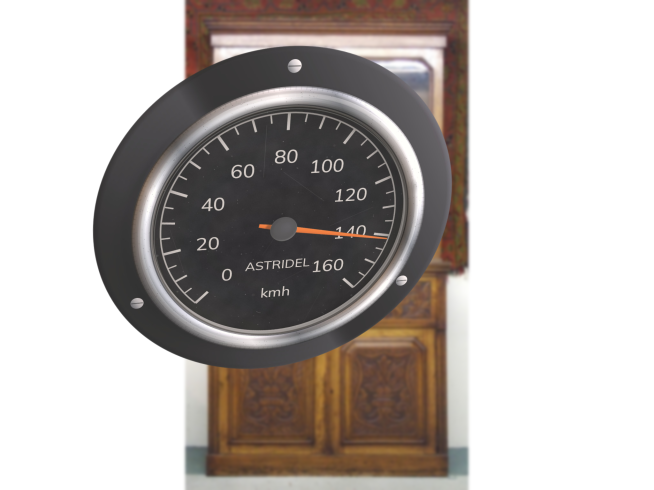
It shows 140 (km/h)
